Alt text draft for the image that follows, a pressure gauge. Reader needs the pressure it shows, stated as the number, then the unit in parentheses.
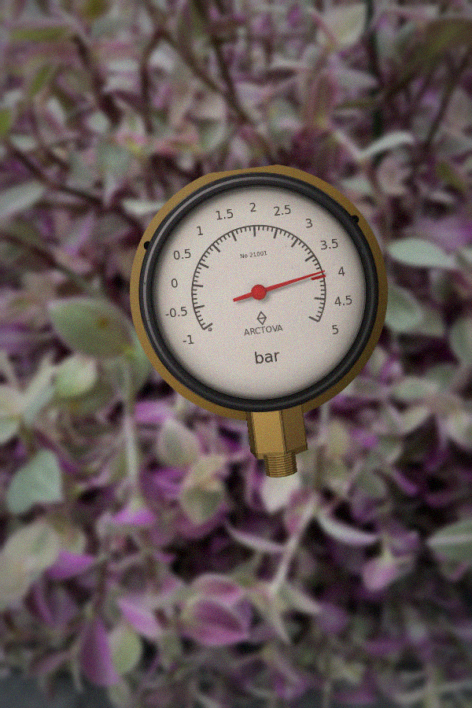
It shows 3.9 (bar)
